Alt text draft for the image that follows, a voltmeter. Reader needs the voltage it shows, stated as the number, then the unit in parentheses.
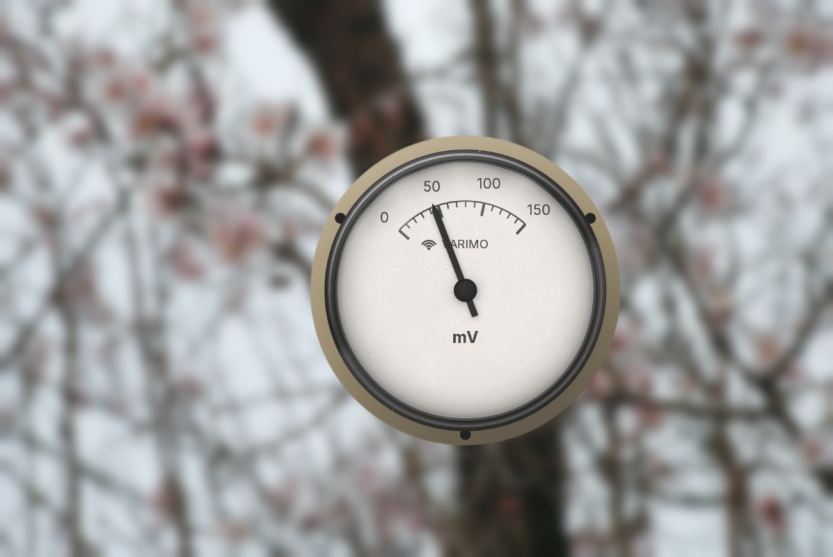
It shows 45 (mV)
